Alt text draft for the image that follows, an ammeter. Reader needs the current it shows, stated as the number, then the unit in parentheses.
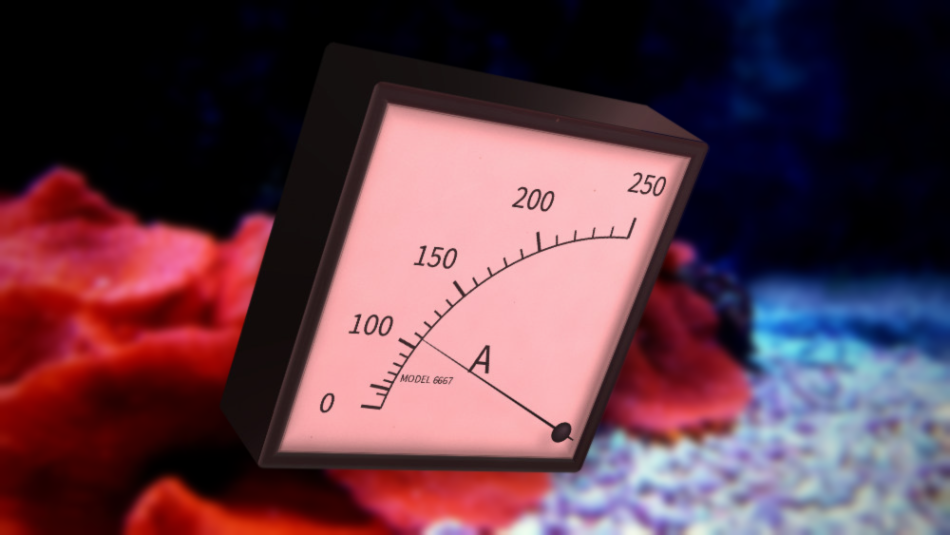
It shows 110 (A)
